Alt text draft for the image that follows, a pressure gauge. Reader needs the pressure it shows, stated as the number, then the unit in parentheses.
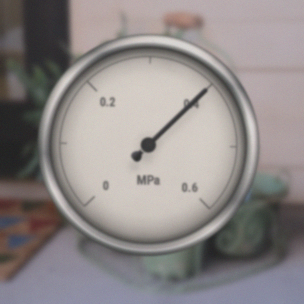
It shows 0.4 (MPa)
